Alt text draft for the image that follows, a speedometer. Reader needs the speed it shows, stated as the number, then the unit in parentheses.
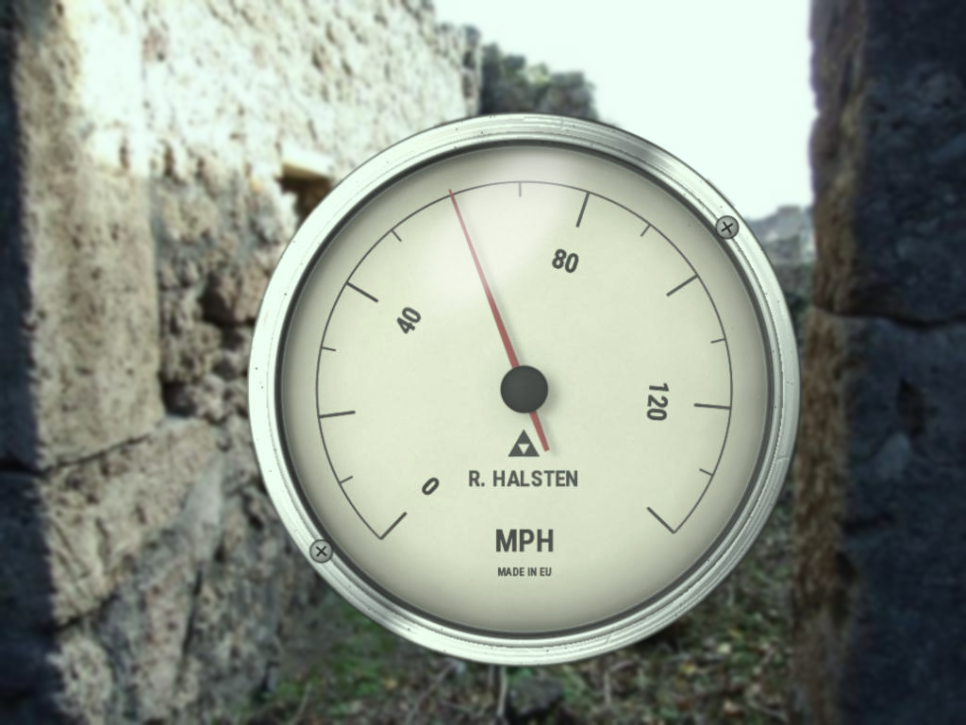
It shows 60 (mph)
